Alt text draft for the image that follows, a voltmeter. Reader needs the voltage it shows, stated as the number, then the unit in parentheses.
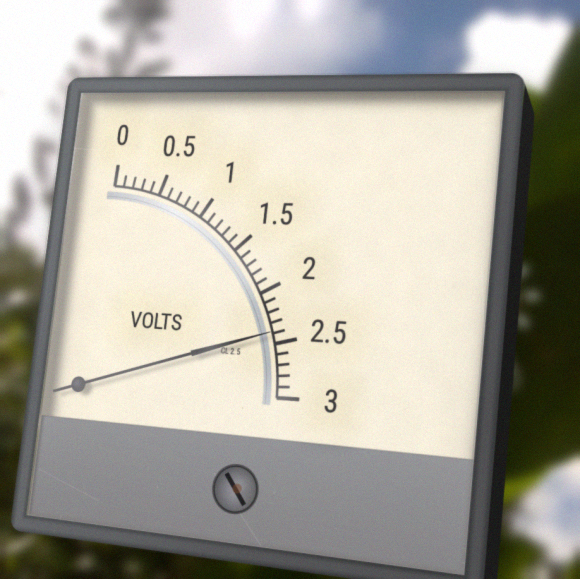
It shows 2.4 (V)
